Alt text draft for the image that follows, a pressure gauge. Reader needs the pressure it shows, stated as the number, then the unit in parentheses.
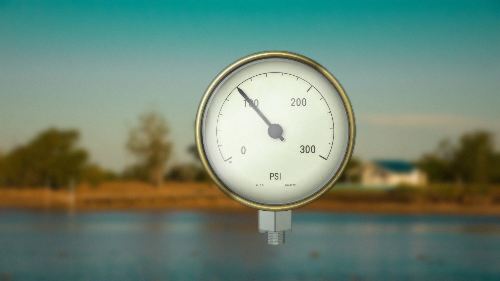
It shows 100 (psi)
